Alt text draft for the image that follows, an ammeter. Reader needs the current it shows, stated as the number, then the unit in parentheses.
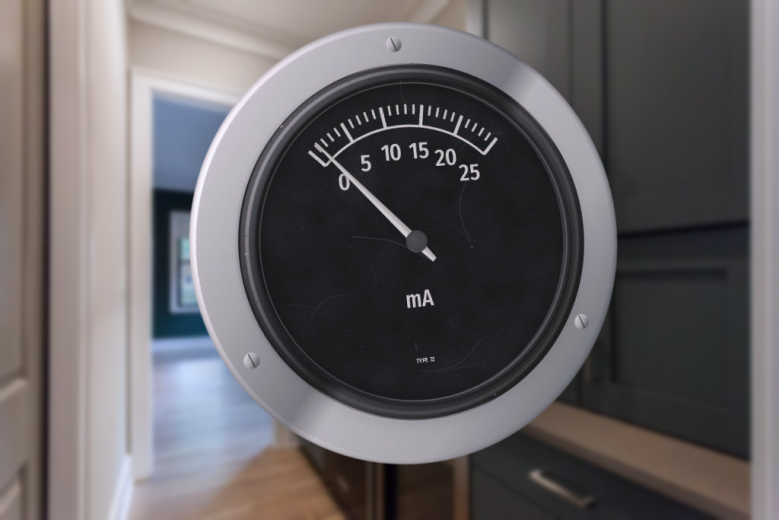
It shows 1 (mA)
